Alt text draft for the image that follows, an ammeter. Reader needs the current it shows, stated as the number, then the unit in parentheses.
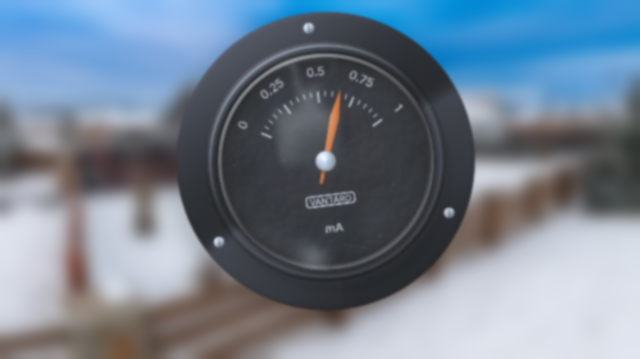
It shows 0.65 (mA)
